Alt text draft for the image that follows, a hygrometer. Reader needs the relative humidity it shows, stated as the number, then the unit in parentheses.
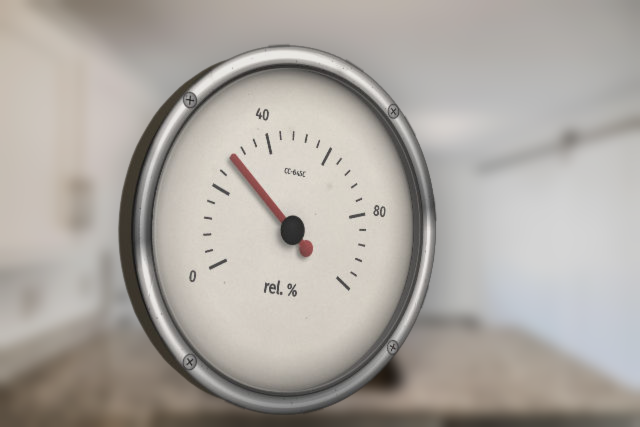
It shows 28 (%)
